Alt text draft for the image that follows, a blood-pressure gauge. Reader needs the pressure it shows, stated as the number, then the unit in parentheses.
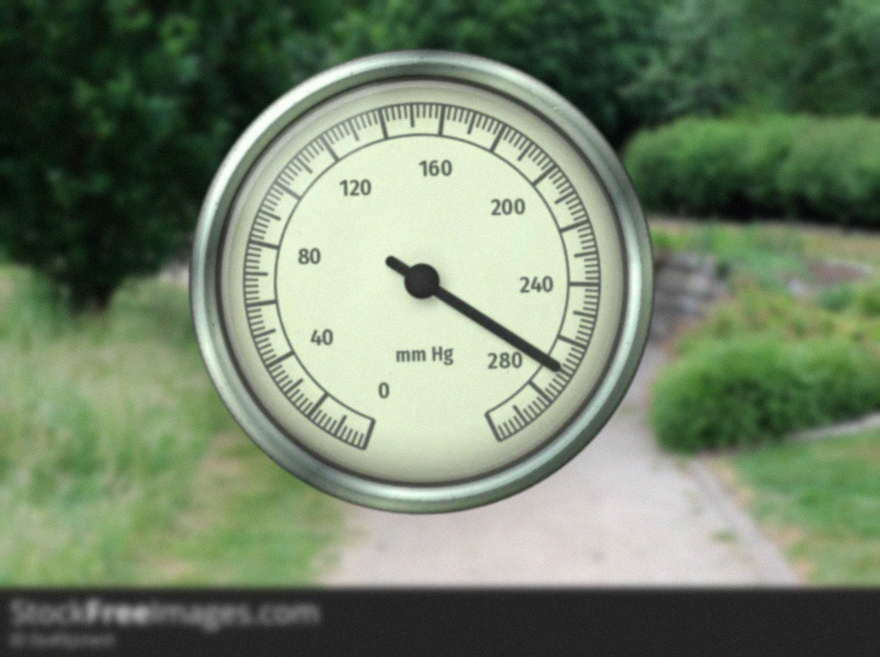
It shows 270 (mmHg)
